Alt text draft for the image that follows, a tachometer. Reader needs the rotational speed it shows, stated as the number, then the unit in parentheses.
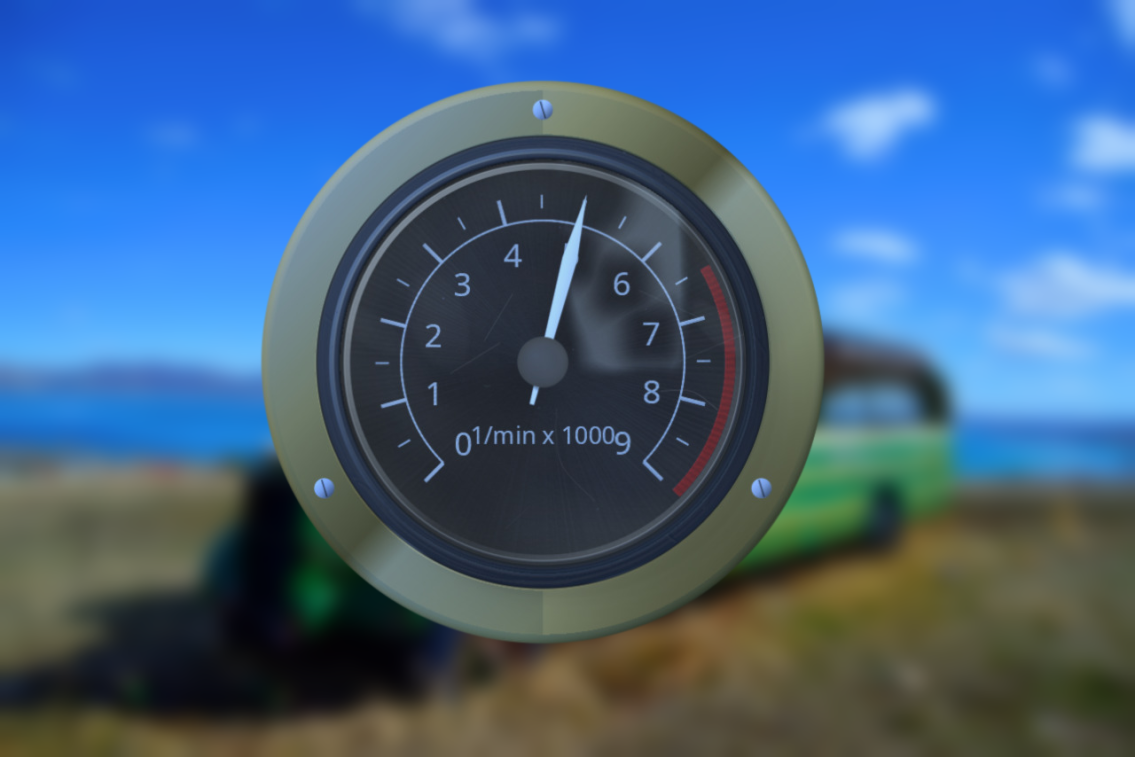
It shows 5000 (rpm)
